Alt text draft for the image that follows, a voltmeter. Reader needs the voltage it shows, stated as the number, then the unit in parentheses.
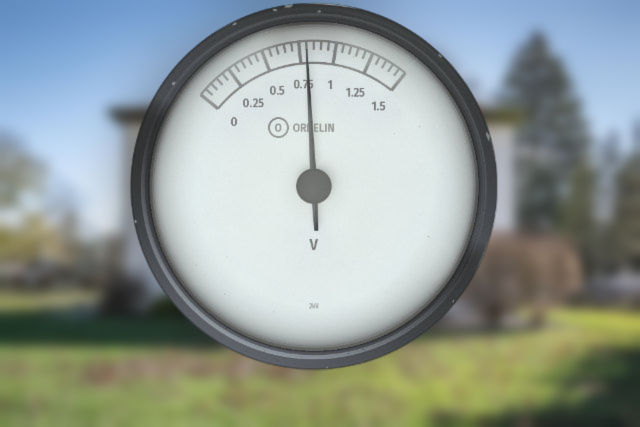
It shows 0.8 (V)
